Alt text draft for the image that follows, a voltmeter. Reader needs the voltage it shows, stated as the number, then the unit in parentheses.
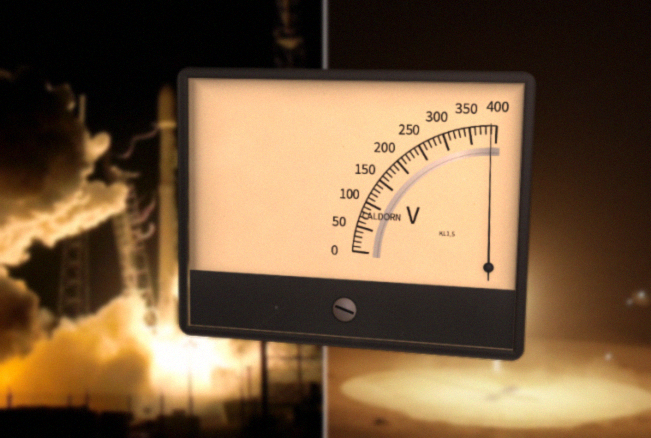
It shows 390 (V)
